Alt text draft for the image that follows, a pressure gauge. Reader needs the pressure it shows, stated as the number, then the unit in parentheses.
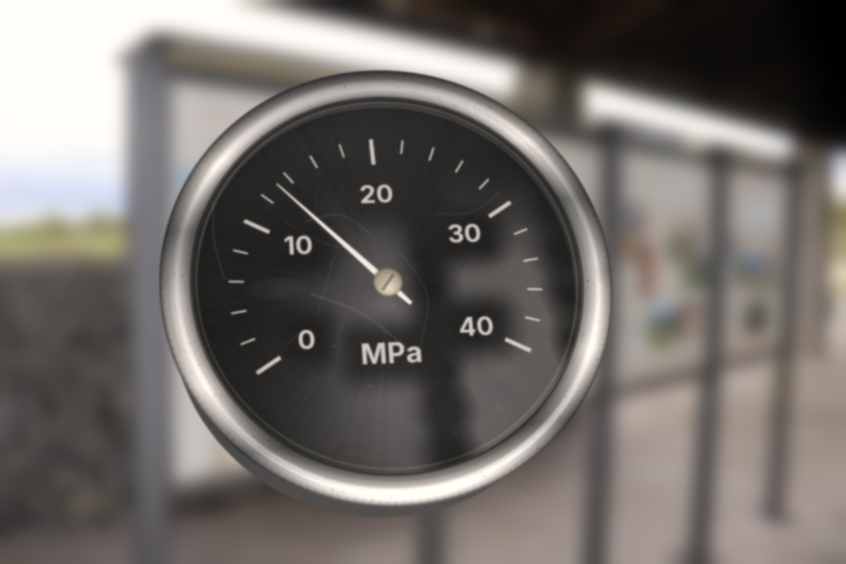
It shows 13 (MPa)
